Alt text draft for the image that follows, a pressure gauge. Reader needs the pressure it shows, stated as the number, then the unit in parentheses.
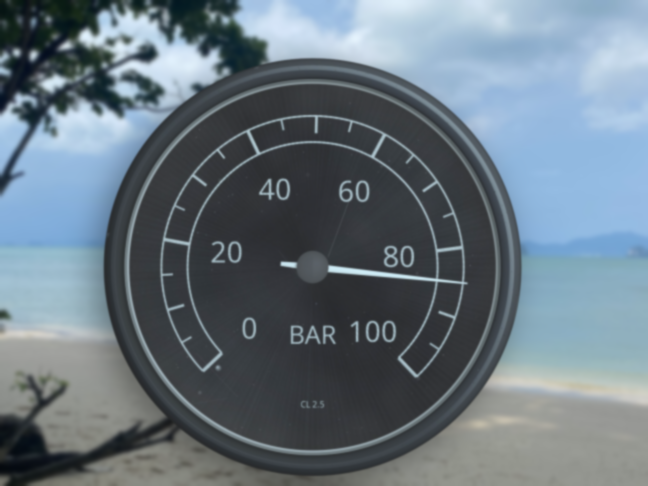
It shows 85 (bar)
